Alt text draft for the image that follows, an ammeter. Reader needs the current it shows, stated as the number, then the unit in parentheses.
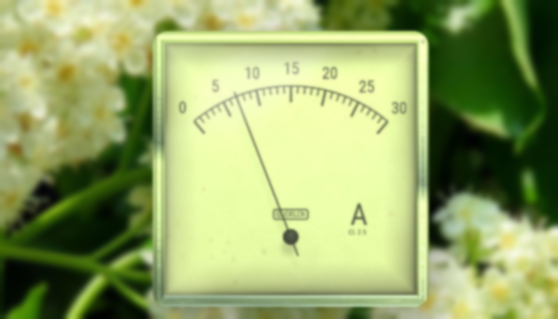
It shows 7 (A)
